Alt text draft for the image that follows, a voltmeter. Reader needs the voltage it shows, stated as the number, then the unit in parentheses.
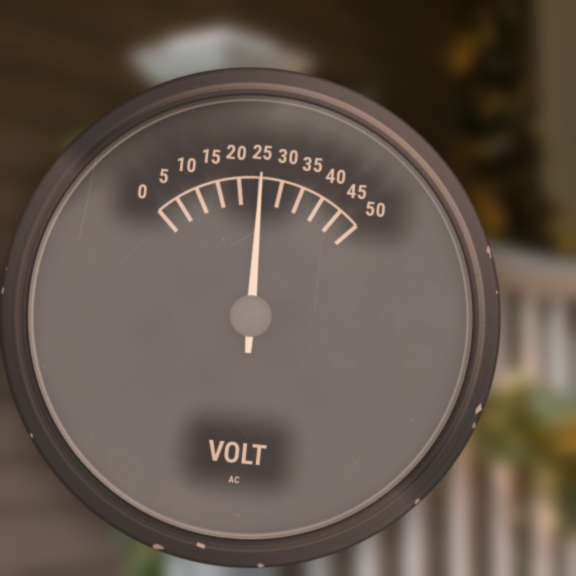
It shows 25 (V)
